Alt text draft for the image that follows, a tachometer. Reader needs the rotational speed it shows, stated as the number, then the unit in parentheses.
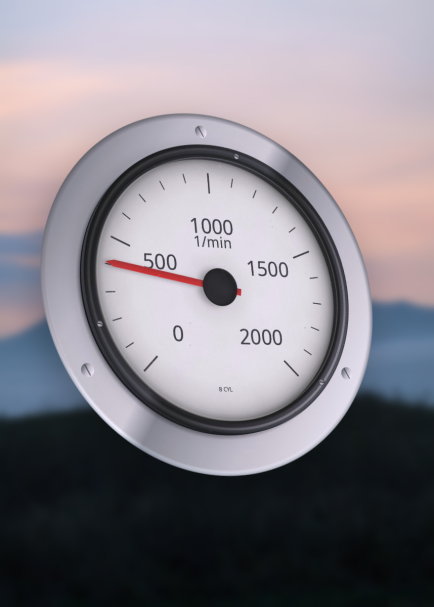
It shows 400 (rpm)
